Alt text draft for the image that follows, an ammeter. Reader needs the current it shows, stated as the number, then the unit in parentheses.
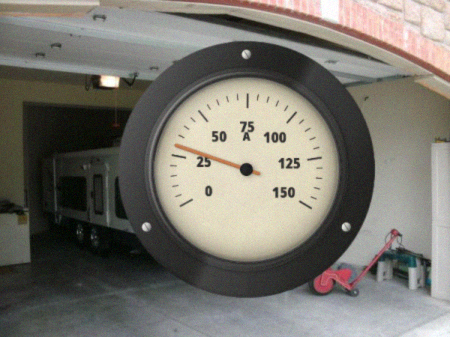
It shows 30 (A)
